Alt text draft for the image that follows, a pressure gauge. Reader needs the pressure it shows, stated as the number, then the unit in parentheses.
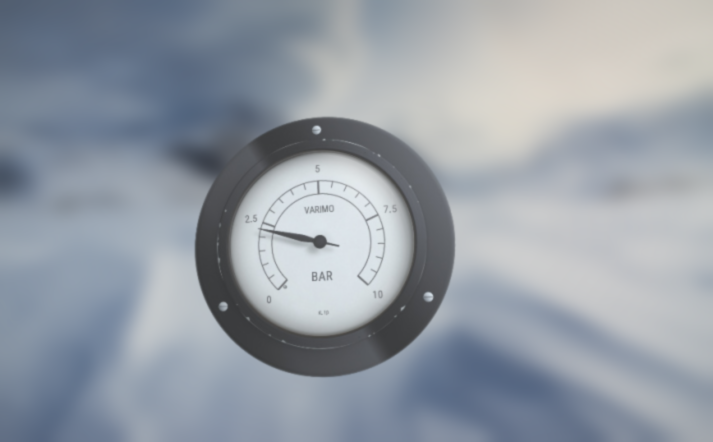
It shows 2.25 (bar)
